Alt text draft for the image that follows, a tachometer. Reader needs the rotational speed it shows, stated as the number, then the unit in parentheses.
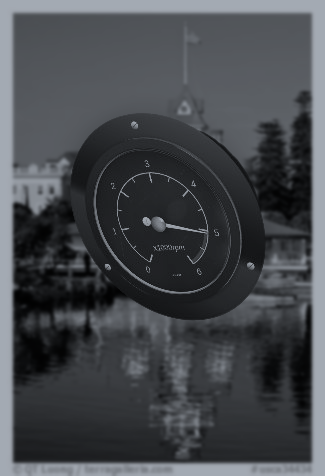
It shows 5000 (rpm)
